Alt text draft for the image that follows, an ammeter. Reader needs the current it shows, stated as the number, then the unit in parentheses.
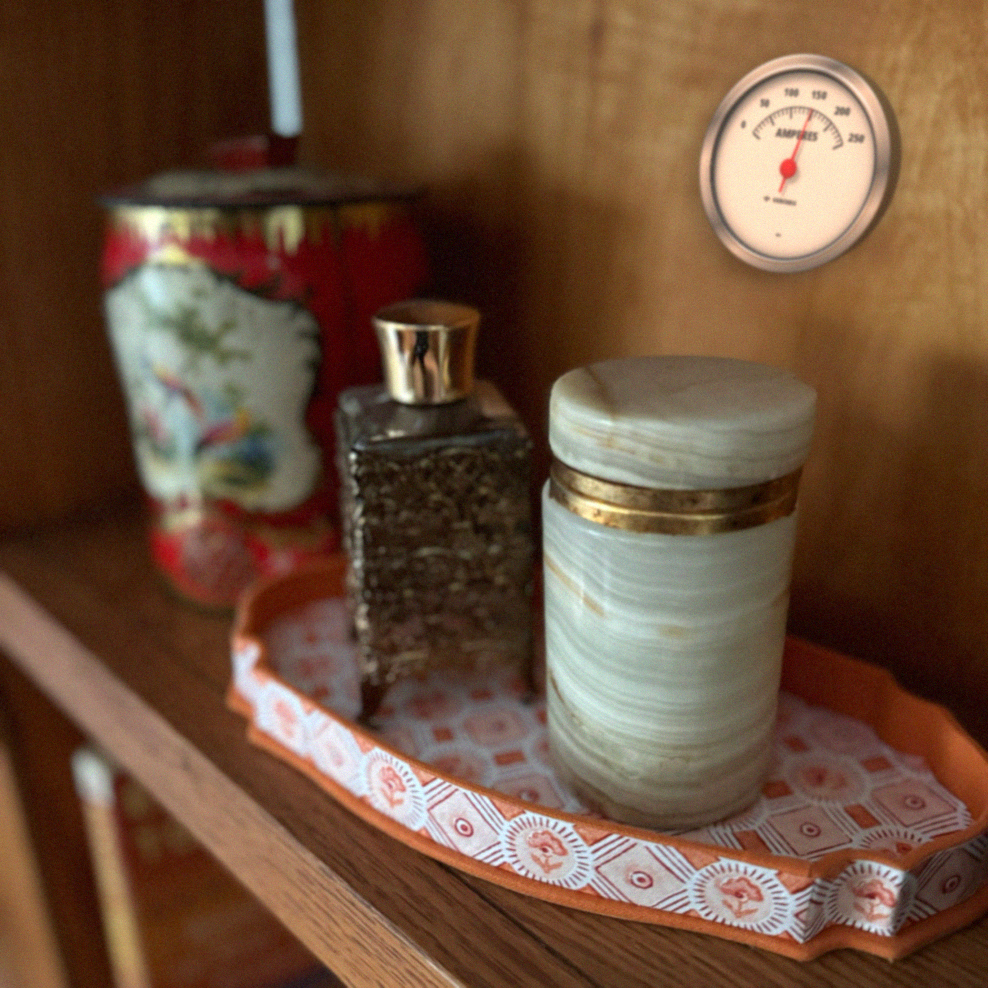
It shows 150 (A)
